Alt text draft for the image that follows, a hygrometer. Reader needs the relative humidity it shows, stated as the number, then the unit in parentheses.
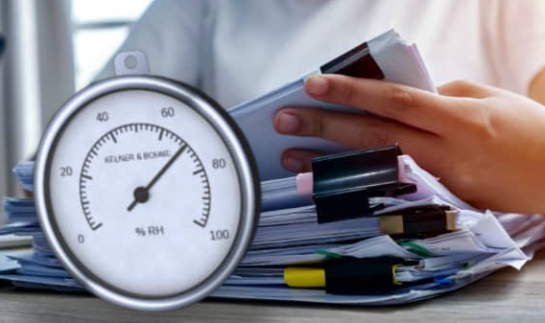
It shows 70 (%)
